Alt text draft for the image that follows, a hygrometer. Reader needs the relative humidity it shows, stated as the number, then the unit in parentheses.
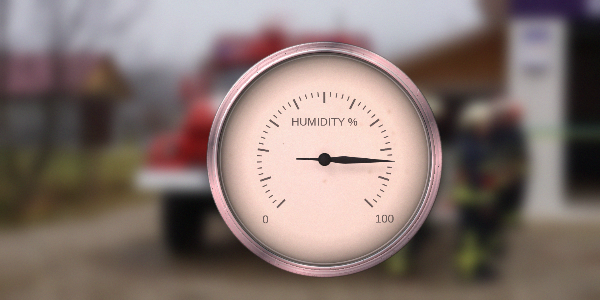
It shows 84 (%)
